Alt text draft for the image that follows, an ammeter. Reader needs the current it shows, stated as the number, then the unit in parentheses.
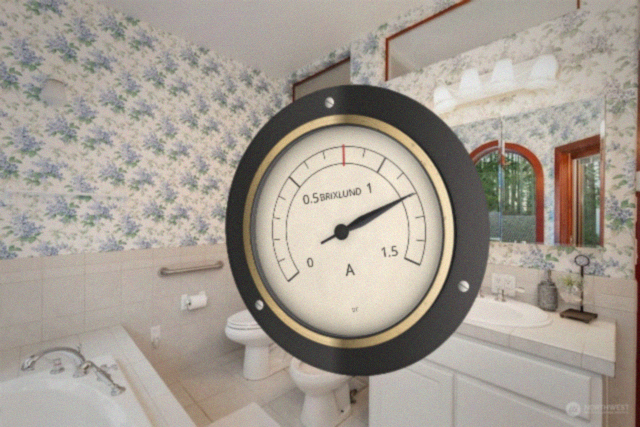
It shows 1.2 (A)
